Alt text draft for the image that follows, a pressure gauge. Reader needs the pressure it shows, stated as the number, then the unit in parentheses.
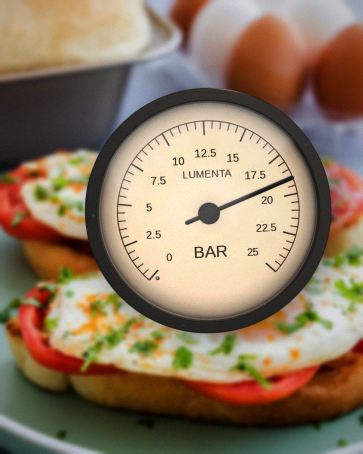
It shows 19 (bar)
